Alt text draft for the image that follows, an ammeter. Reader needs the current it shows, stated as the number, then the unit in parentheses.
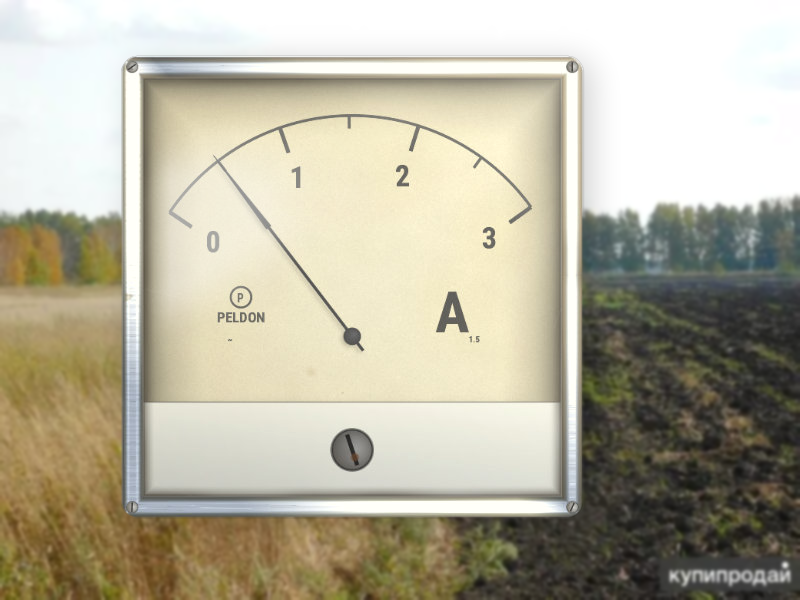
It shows 0.5 (A)
